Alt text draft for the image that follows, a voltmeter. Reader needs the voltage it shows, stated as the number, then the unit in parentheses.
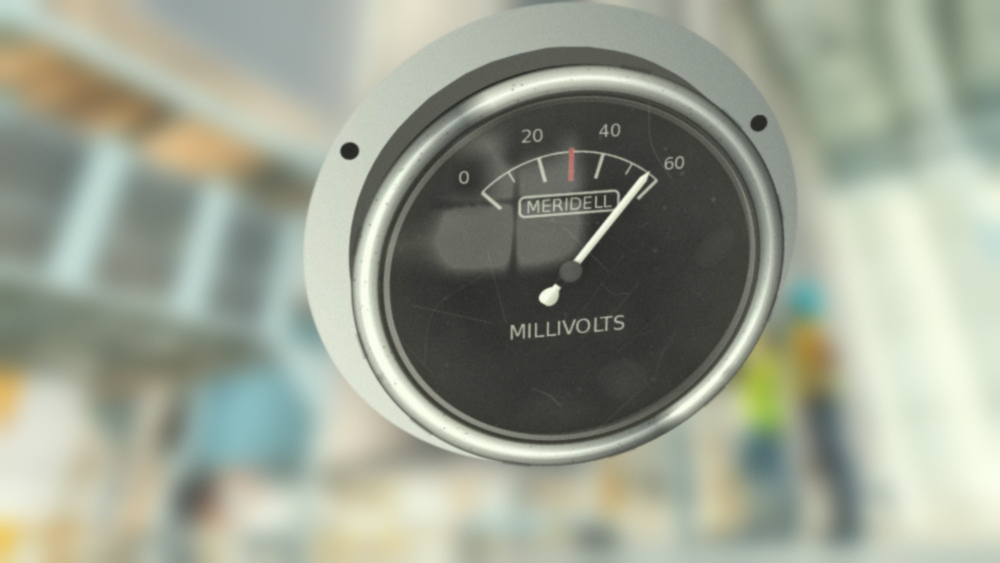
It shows 55 (mV)
